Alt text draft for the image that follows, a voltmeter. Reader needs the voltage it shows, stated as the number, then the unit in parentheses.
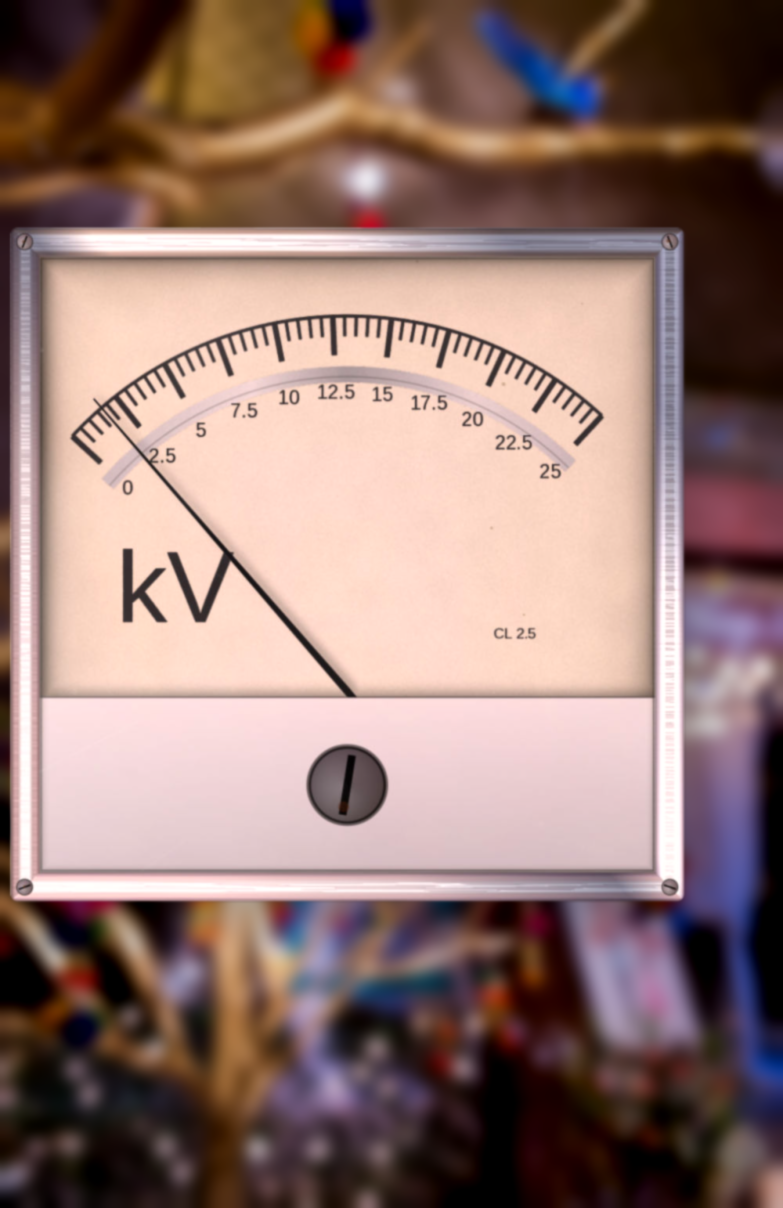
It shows 1.75 (kV)
